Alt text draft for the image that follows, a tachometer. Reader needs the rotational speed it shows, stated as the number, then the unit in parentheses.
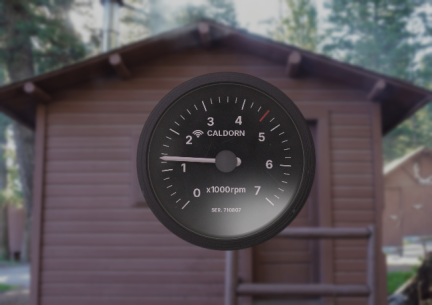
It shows 1300 (rpm)
